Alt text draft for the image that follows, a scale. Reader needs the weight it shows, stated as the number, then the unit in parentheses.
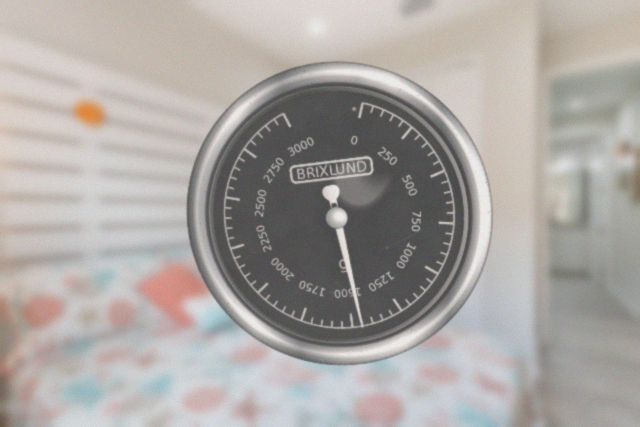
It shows 1450 (g)
